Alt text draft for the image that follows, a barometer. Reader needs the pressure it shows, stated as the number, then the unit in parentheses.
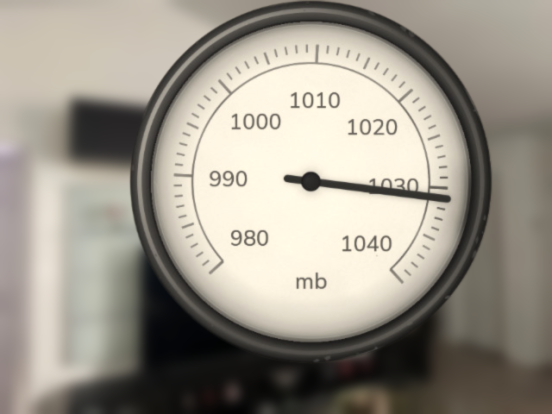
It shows 1031 (mbar)
